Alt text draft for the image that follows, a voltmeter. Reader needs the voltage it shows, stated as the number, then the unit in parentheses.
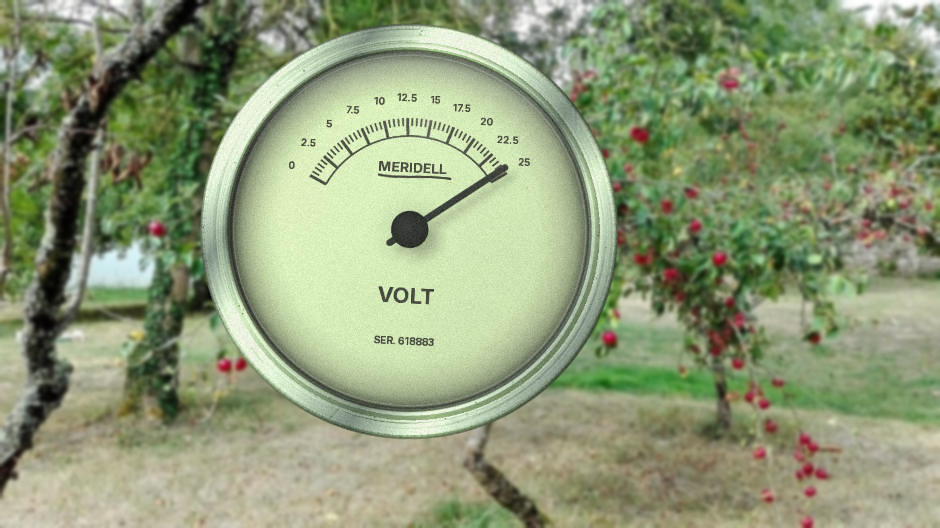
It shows 24.5 (V)
